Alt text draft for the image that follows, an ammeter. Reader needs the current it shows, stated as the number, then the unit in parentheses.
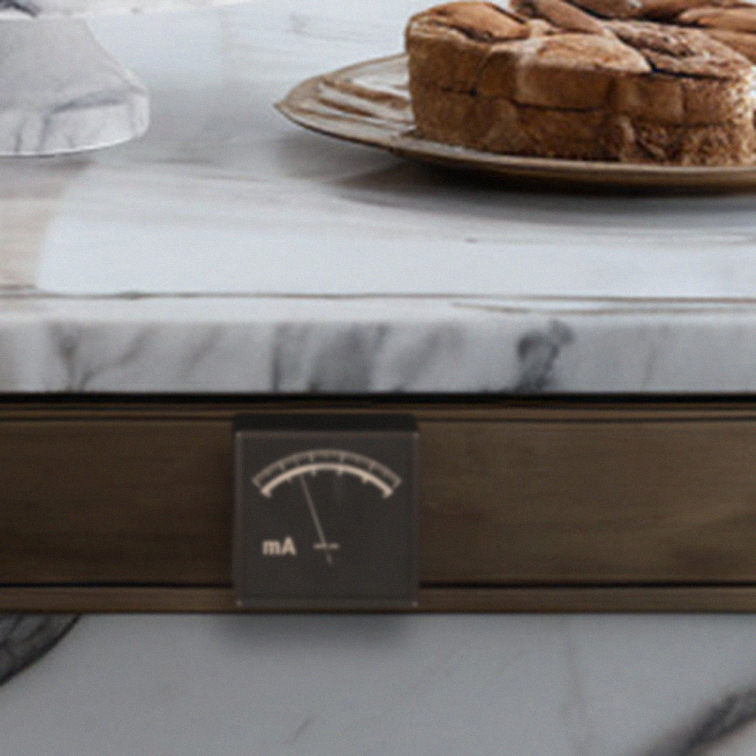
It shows 1.5 (mA)
